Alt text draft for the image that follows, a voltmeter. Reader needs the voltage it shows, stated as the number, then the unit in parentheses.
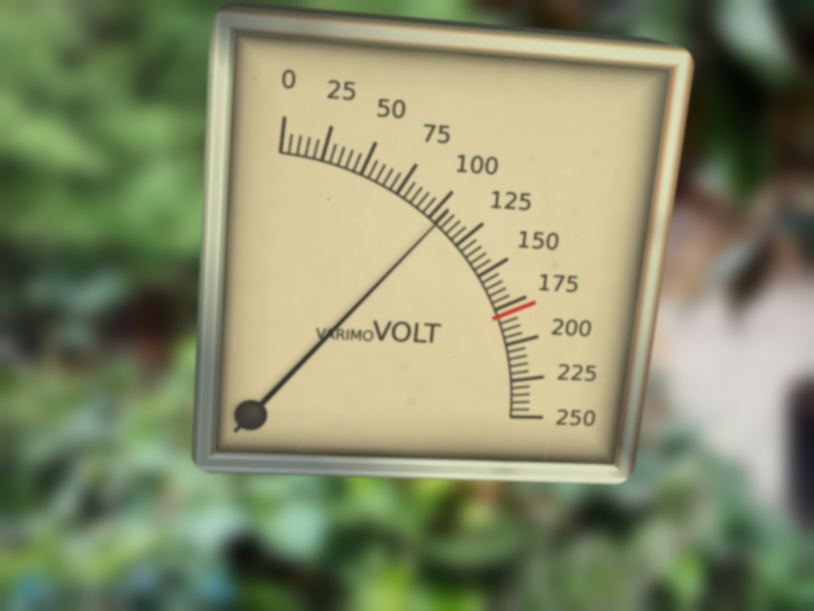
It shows 105 (V)
